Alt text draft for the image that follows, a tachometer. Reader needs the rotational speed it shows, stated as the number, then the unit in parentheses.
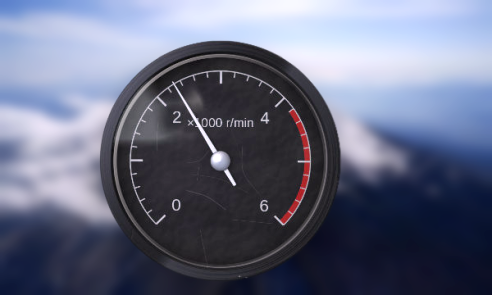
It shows 2300 (rpm)
